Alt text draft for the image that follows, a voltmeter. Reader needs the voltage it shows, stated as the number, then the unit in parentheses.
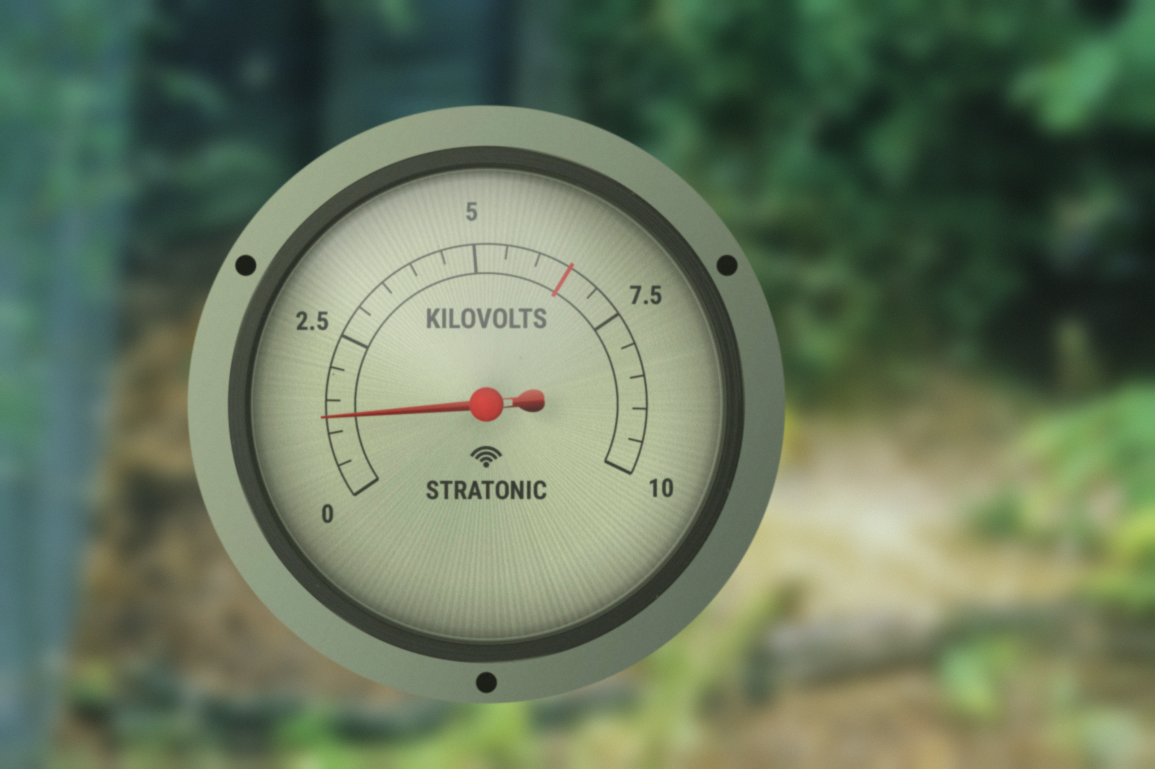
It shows 1.25 (kV)
